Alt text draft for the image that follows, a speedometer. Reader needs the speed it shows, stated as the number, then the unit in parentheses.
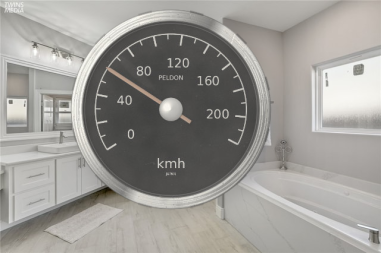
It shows 60 (km/h)
